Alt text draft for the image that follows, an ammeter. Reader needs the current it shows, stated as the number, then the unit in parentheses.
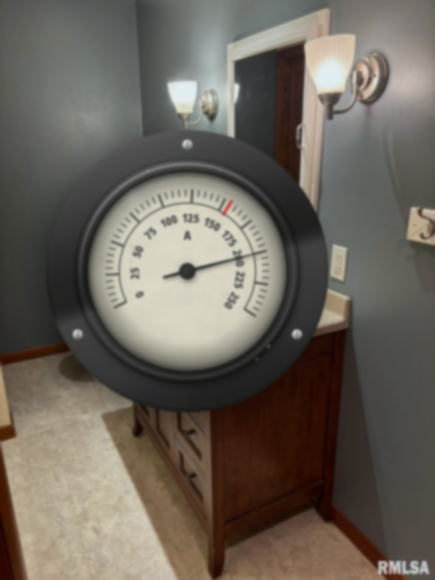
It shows 200 (A)
